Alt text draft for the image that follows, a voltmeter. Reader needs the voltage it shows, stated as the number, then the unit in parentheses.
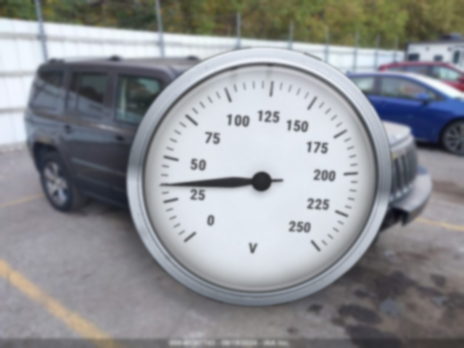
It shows 35 (V)
